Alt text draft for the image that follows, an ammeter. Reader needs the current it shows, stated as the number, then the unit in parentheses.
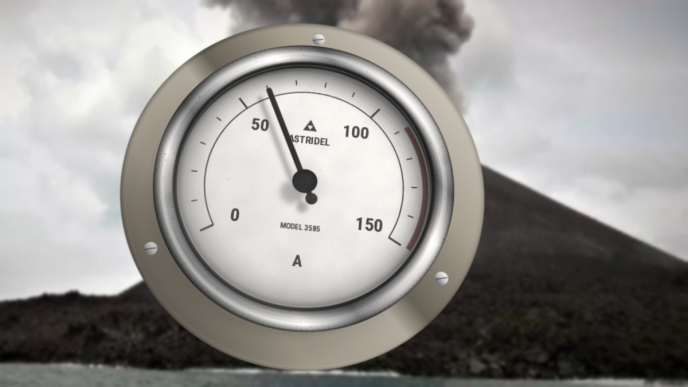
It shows 60 (A)
